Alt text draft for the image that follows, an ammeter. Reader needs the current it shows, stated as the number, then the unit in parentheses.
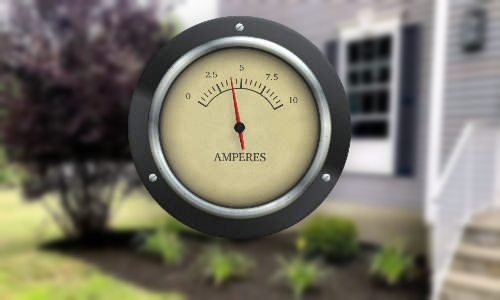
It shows 4 (A)
